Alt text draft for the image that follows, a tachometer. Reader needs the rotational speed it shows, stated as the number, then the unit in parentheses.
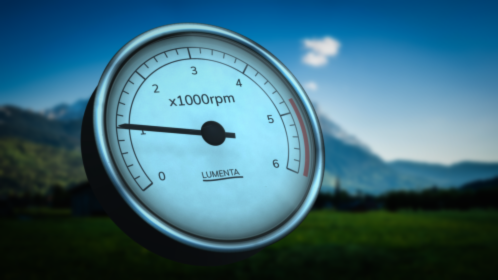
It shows 1000 (rpm)
